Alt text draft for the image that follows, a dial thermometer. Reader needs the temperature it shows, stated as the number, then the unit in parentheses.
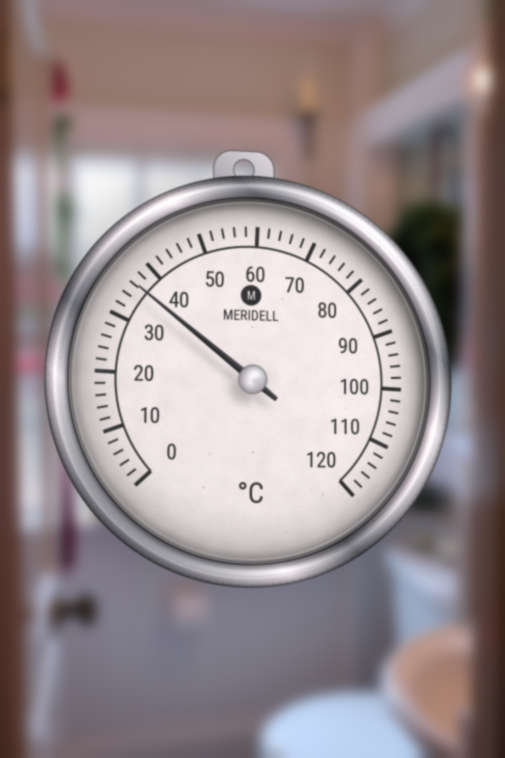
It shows 36 (°C)
